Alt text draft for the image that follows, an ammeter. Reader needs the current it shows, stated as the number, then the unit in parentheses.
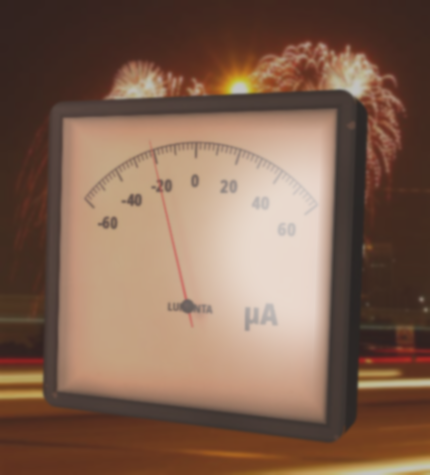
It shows -20 (µA)
